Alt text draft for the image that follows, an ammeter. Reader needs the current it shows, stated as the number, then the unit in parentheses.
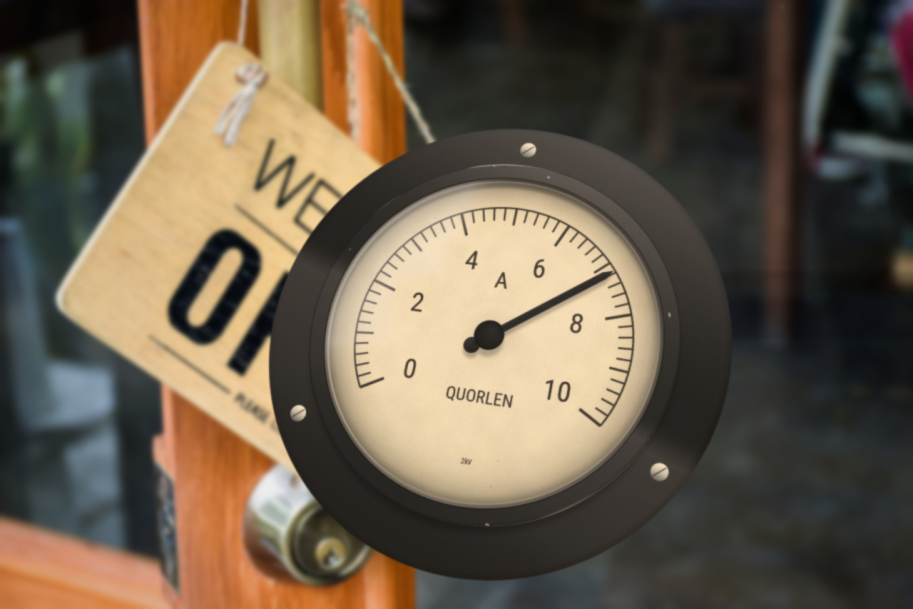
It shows 7.2 (A)
